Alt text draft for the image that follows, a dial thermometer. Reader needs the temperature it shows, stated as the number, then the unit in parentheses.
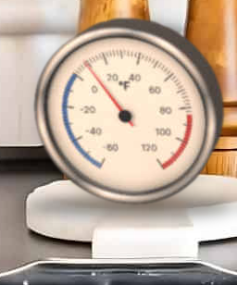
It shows 10 (°F)
